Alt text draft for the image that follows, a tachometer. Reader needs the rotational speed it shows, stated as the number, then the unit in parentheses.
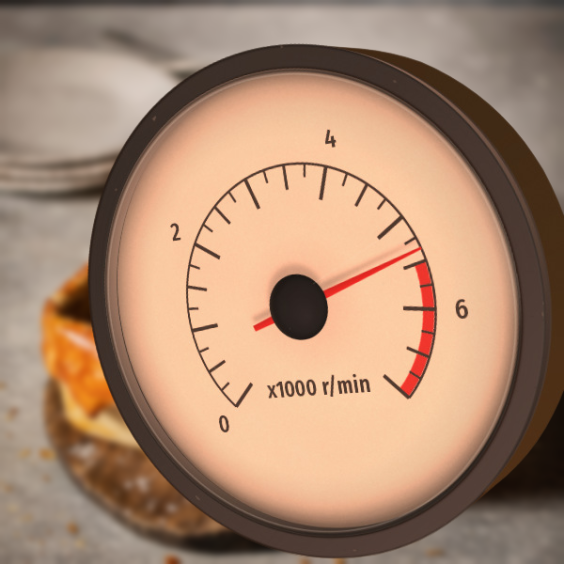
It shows 5375 (rpm)
